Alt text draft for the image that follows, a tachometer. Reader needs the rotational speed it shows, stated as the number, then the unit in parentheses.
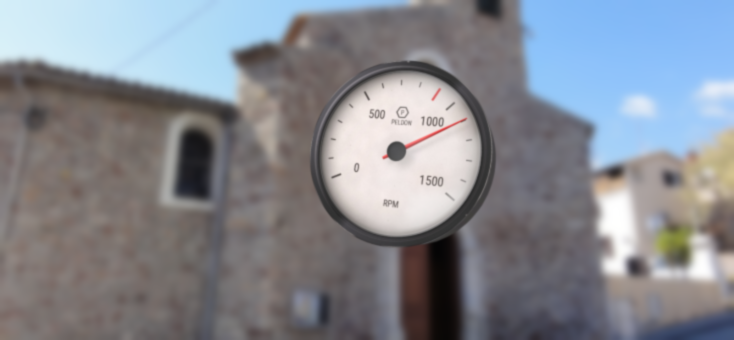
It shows 1100 (rpm)
